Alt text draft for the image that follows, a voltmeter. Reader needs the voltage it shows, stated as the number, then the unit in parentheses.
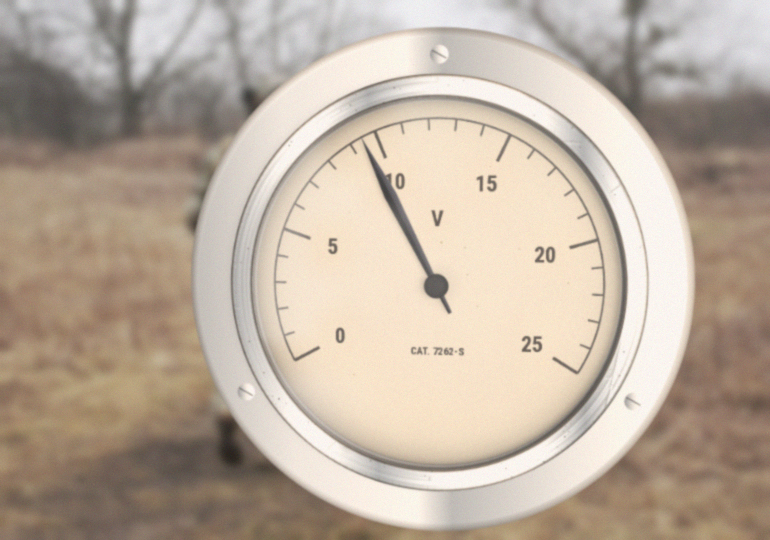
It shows 9.5 (V)
